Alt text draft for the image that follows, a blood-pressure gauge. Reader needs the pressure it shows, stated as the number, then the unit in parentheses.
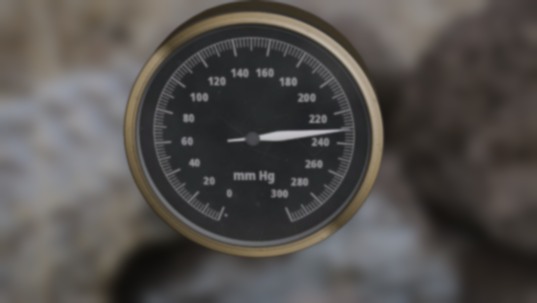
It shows 230 (mmHg)
